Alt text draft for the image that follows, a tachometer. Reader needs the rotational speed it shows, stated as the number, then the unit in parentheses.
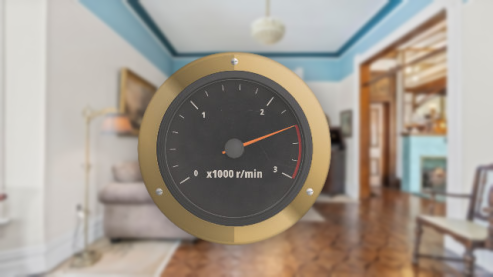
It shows 2400 (rpm)
